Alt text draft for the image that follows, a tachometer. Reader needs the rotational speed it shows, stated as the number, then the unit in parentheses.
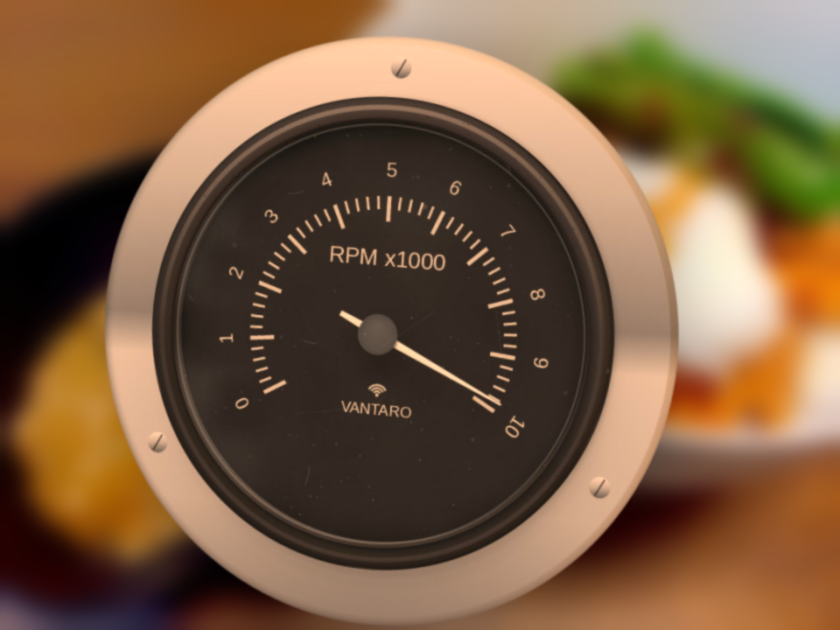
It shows 9800 (rpm)
